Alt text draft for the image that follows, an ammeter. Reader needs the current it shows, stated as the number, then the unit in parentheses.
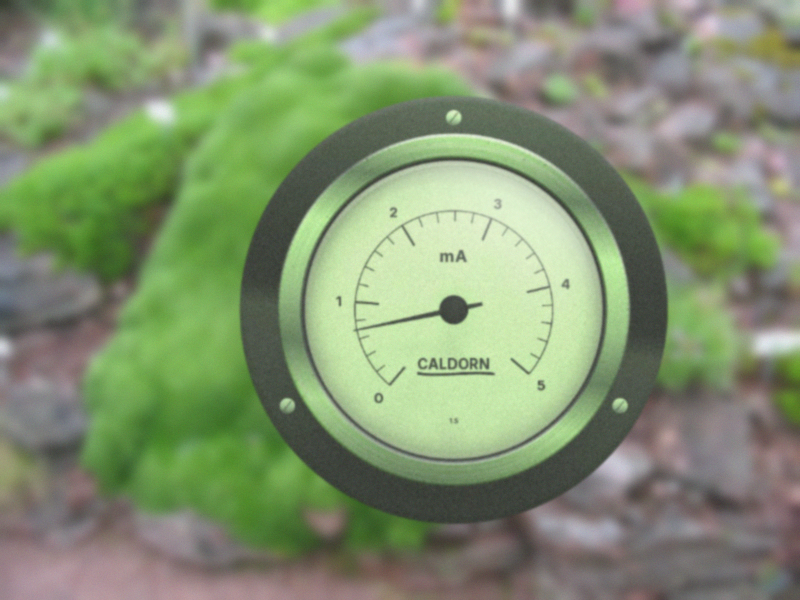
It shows 0.7 (mA)
